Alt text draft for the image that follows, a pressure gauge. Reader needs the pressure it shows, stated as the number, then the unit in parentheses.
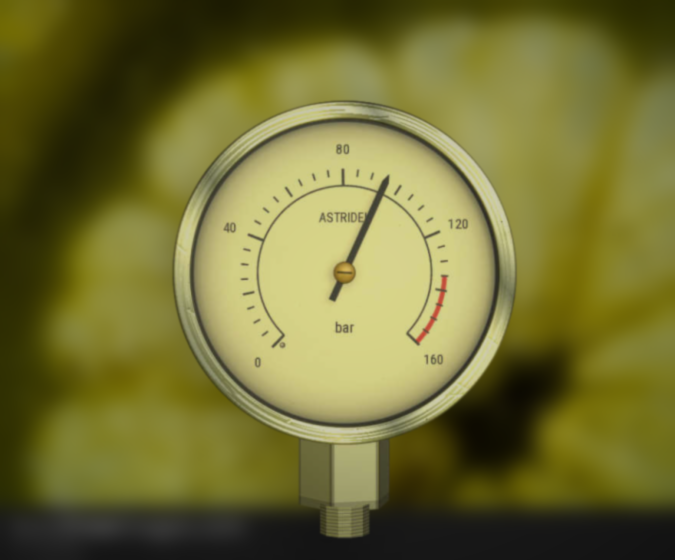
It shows 95 (bar)
